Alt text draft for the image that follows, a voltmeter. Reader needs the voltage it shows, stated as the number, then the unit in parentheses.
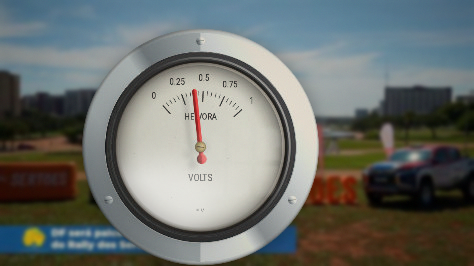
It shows 0.4 (V)
